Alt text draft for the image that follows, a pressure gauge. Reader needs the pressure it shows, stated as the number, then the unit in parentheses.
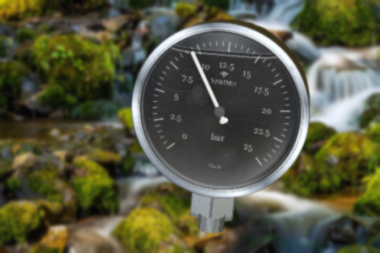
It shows 9.5 (bar)
